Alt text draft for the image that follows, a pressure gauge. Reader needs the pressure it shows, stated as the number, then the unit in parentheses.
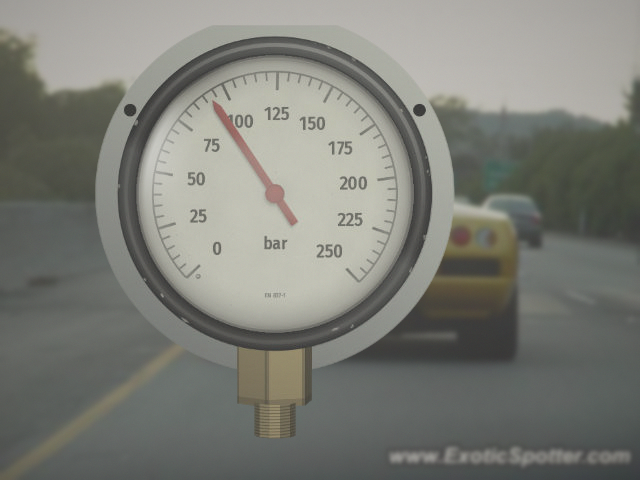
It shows 92.5 (bar)
